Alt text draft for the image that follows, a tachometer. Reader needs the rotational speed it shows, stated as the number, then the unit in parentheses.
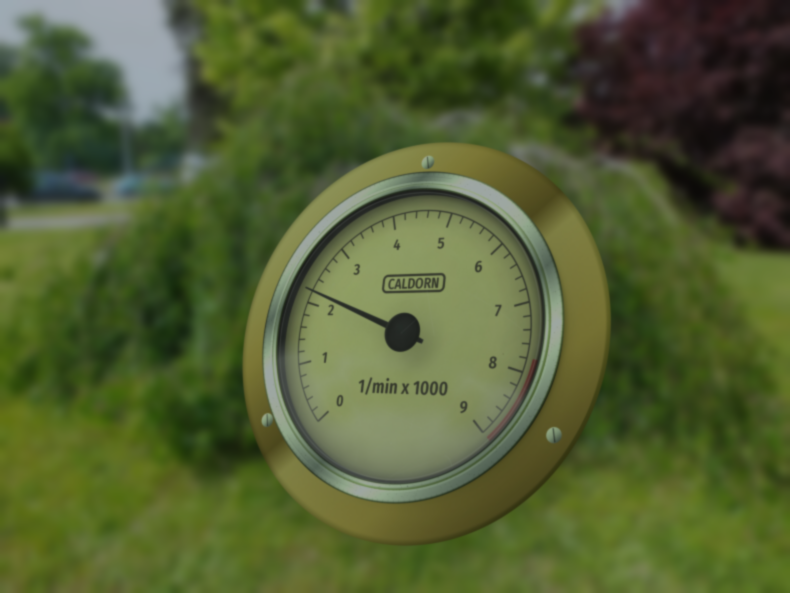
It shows 2200 (rpm)
